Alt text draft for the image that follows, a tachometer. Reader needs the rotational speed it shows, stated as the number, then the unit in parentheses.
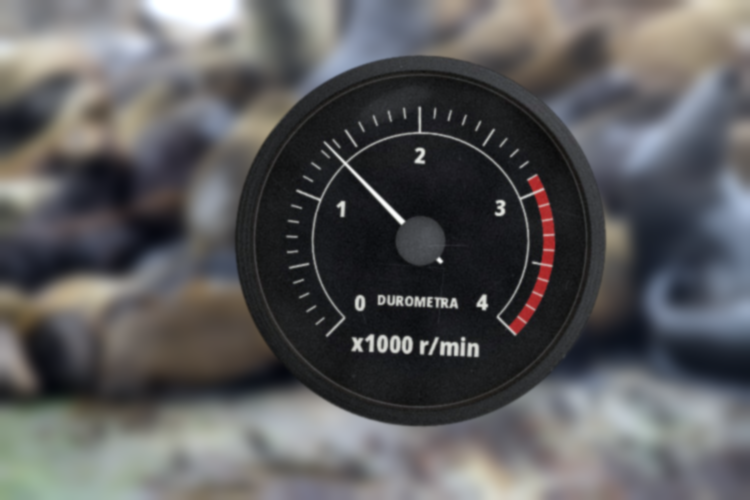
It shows 1350 (rpm)
